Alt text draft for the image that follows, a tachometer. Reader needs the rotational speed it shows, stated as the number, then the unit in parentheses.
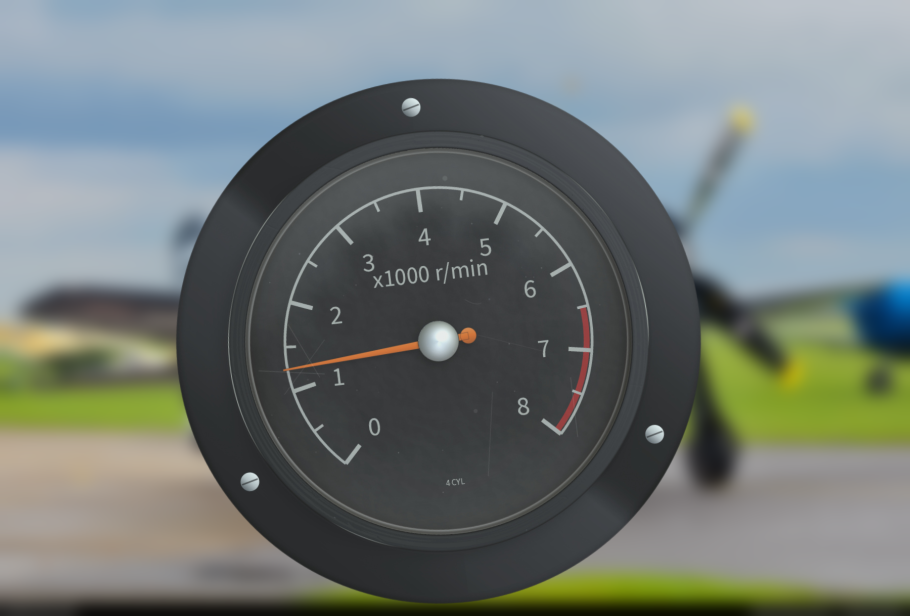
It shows 1250 (rpm)
